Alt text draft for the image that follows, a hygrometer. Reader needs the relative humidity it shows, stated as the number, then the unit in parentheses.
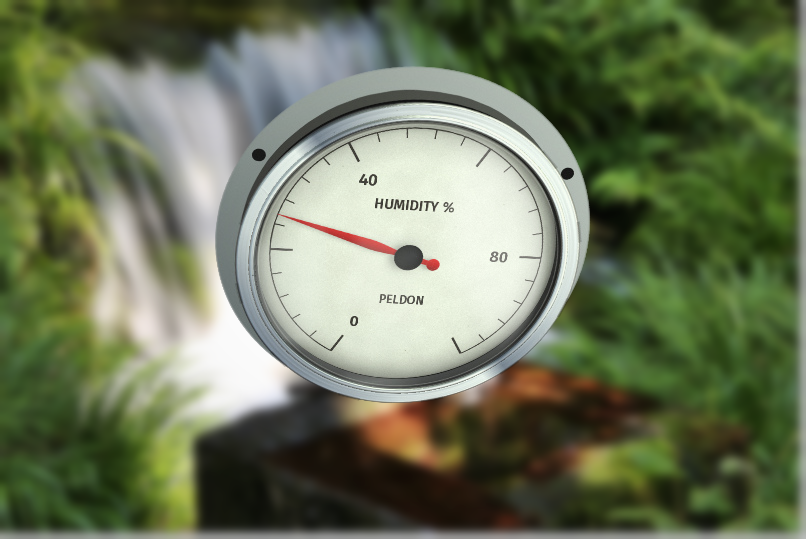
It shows 26 (%)
